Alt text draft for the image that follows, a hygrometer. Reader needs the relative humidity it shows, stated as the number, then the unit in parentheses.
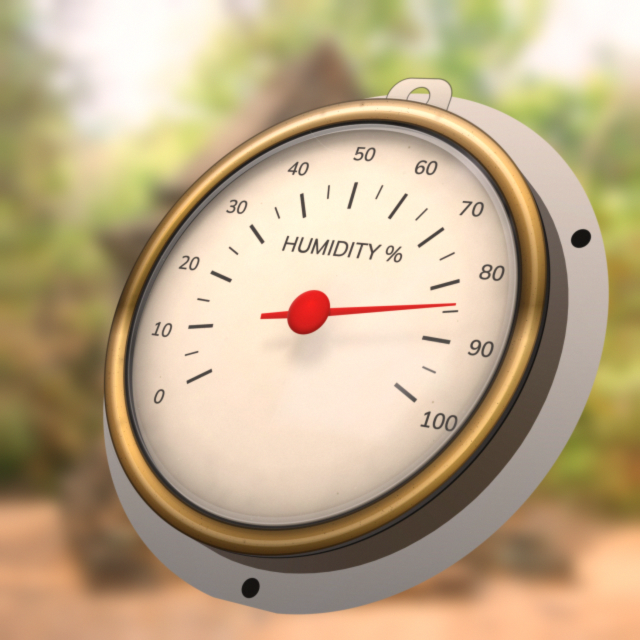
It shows 85 (%)
